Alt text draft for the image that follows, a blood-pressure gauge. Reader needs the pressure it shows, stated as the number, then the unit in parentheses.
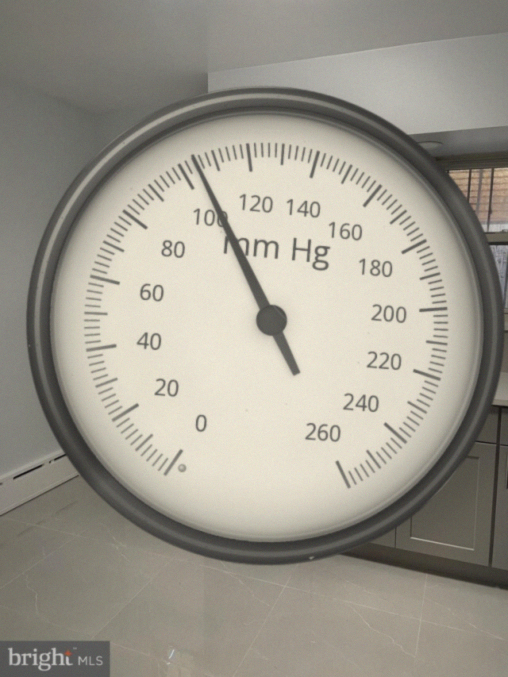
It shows 104 (mmHg)
